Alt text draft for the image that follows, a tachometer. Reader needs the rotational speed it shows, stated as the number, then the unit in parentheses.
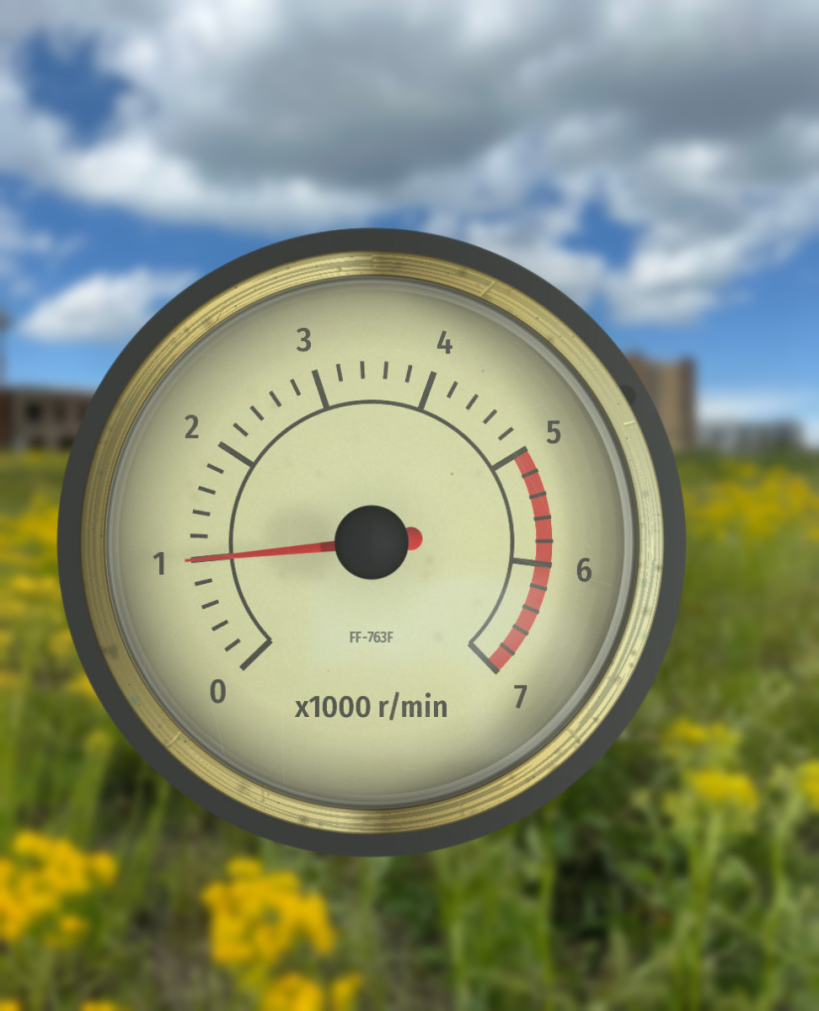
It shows 1000 (rpm)
